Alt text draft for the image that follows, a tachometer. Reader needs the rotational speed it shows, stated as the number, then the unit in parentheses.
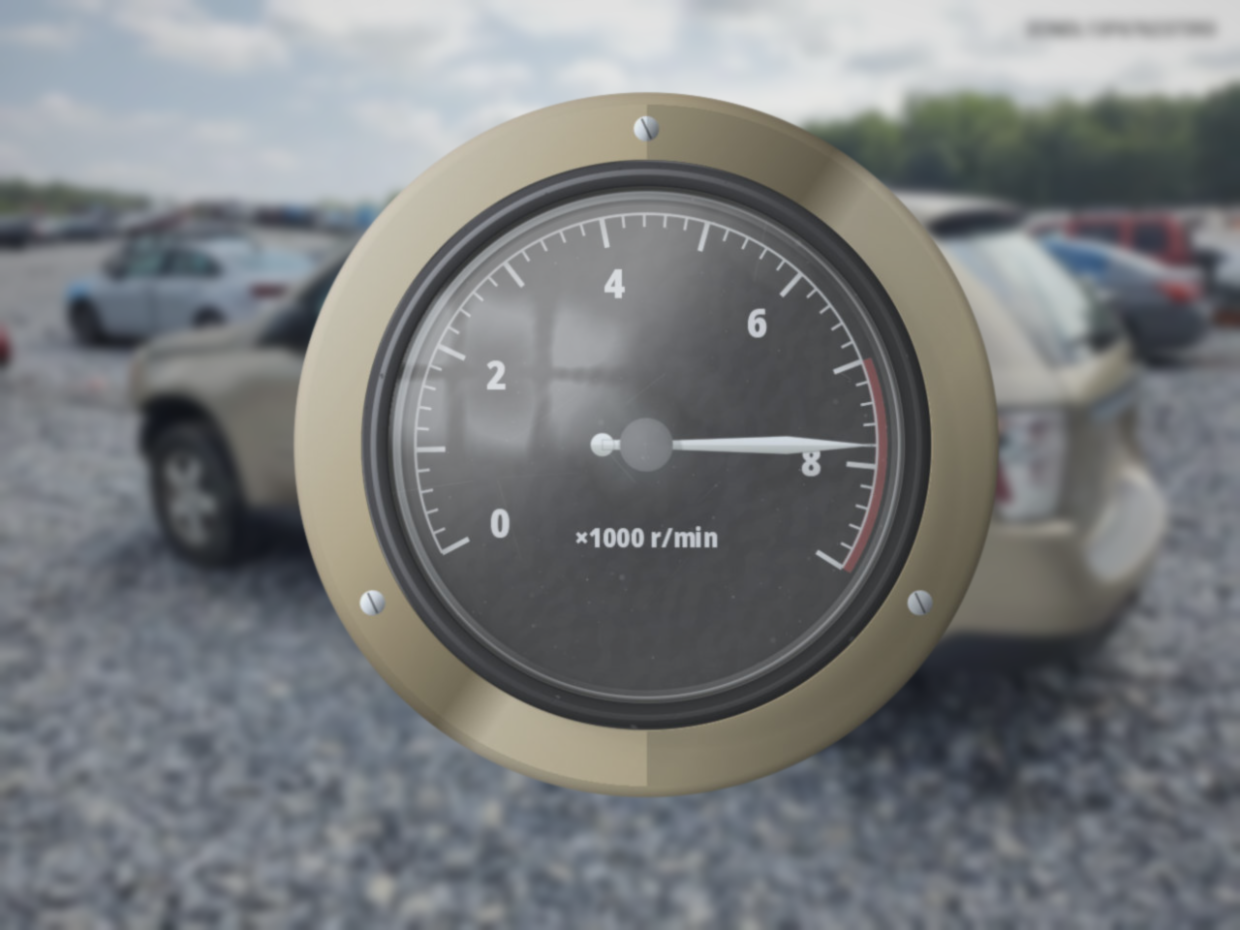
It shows 7800 (rpm)
